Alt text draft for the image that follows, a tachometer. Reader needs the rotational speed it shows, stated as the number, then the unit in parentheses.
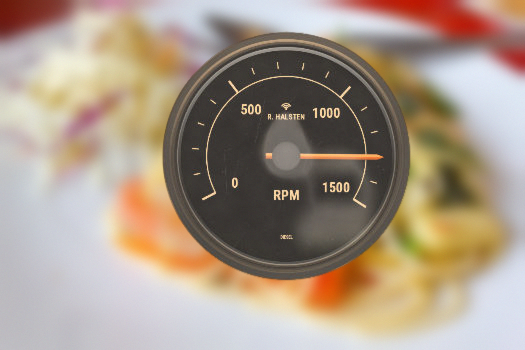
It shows 1300 (rpm)
